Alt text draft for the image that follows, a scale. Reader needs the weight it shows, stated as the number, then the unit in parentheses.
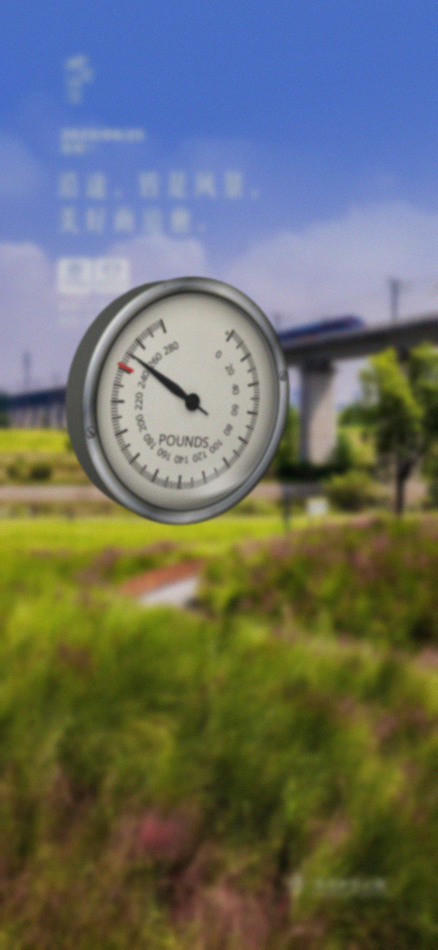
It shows 250 (lb)
